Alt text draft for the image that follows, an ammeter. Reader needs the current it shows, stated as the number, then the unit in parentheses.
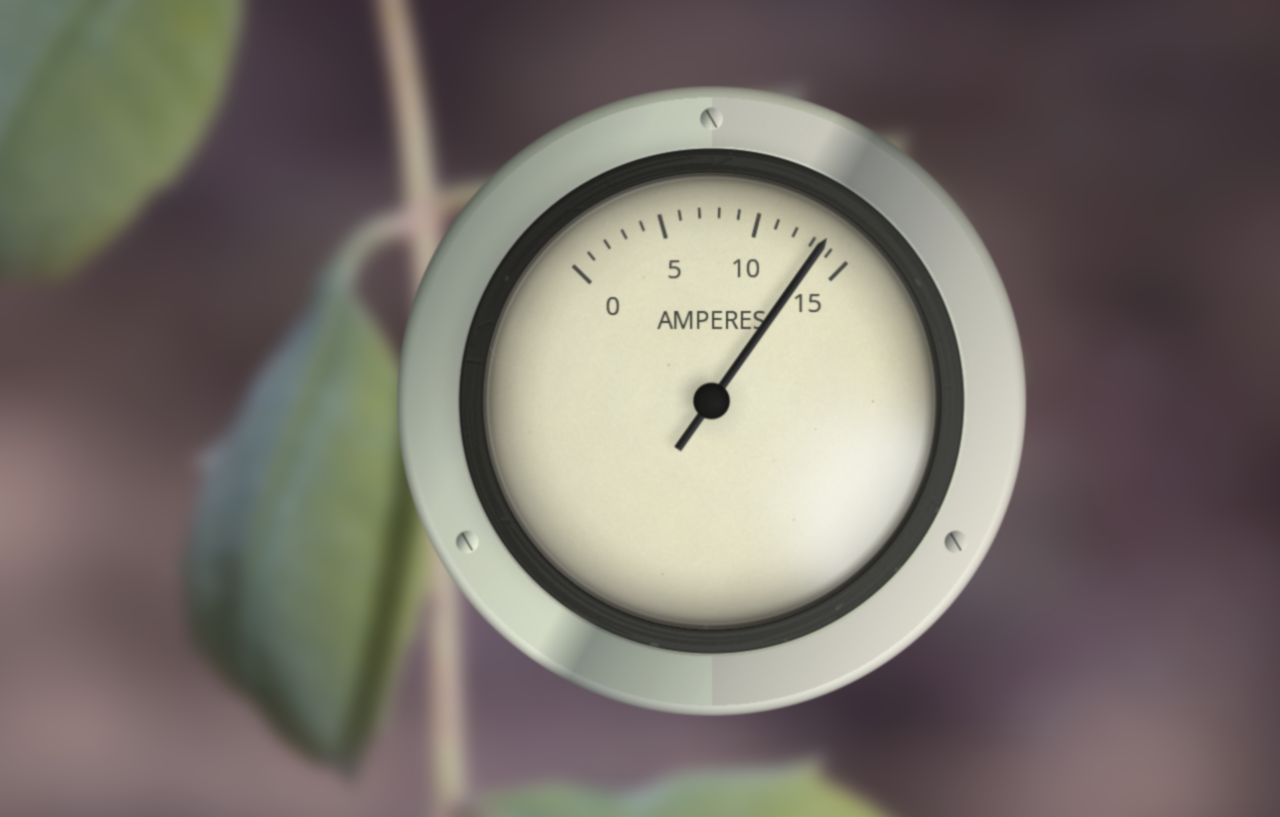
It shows 13.5 (A)
